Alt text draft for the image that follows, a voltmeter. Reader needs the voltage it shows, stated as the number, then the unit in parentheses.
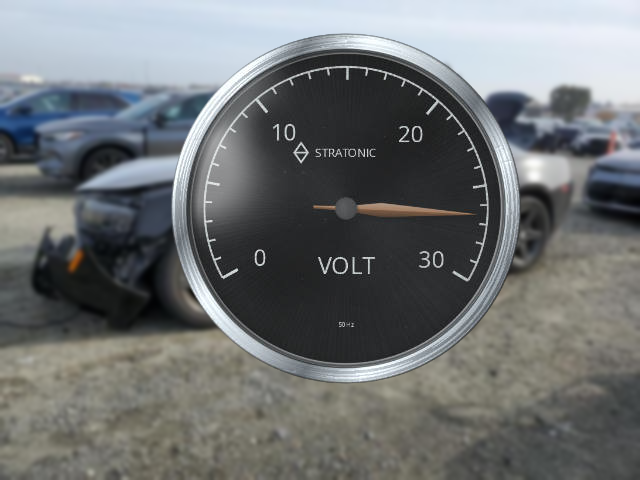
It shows 26.5 (V)
